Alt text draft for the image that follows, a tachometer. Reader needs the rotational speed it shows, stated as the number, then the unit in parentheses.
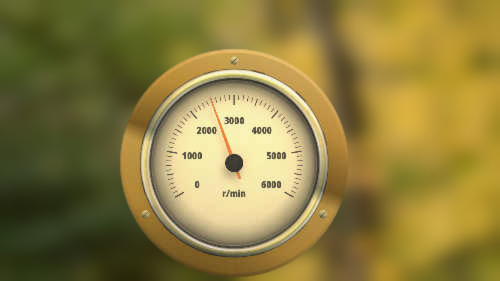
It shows 2500 (rpm)
